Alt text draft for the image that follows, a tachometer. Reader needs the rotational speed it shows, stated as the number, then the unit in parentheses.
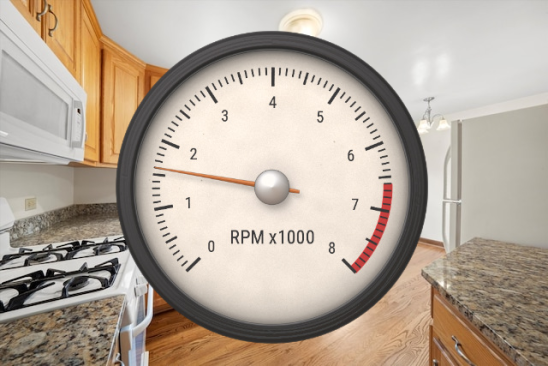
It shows 1600 (rpm)
